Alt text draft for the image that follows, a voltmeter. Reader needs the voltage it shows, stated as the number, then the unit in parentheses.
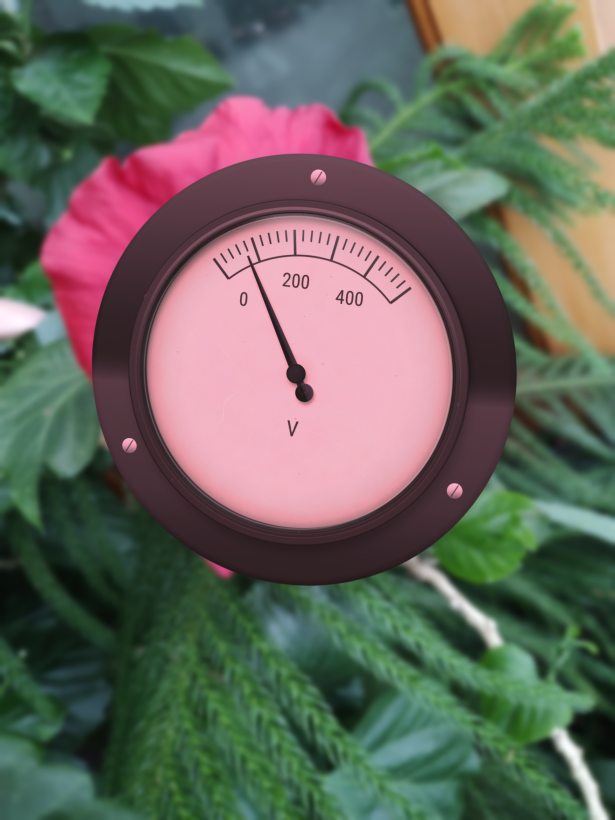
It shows 80 (V)
